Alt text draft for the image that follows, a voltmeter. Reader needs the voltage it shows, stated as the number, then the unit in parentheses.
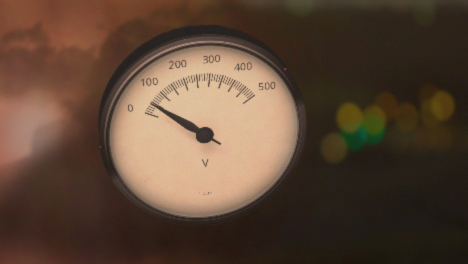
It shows 50 (V)
